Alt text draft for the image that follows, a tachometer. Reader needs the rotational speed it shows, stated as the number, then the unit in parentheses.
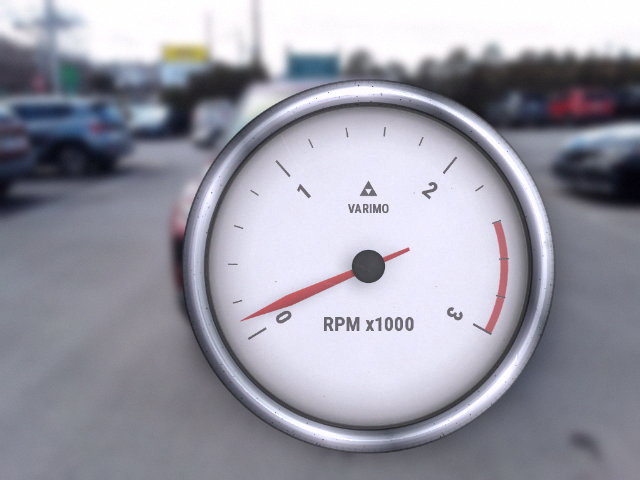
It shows 100 (rpm)
